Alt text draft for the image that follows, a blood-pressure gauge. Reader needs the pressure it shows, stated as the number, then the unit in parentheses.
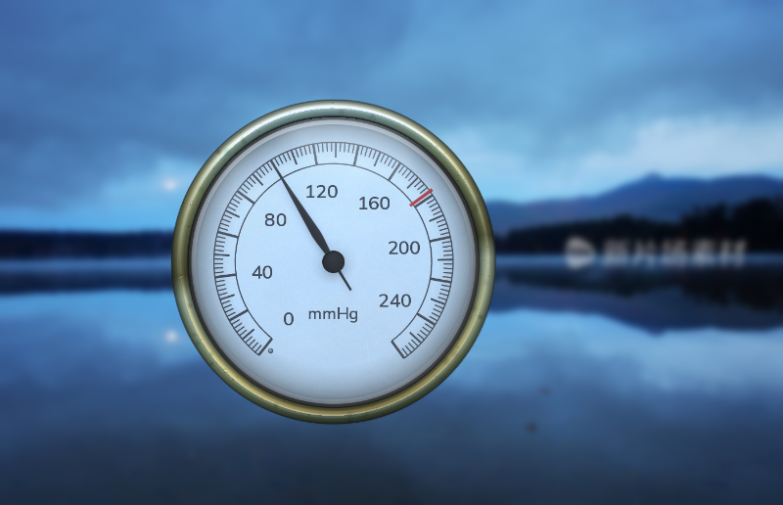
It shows 100 (mmHg)
